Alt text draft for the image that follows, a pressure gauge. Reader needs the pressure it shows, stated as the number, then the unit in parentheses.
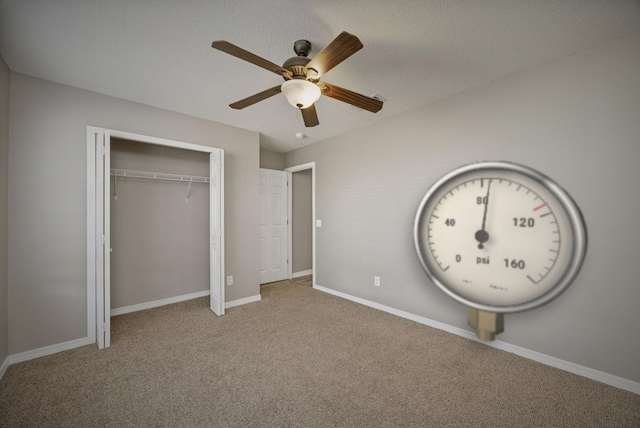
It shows 85 (psi)
